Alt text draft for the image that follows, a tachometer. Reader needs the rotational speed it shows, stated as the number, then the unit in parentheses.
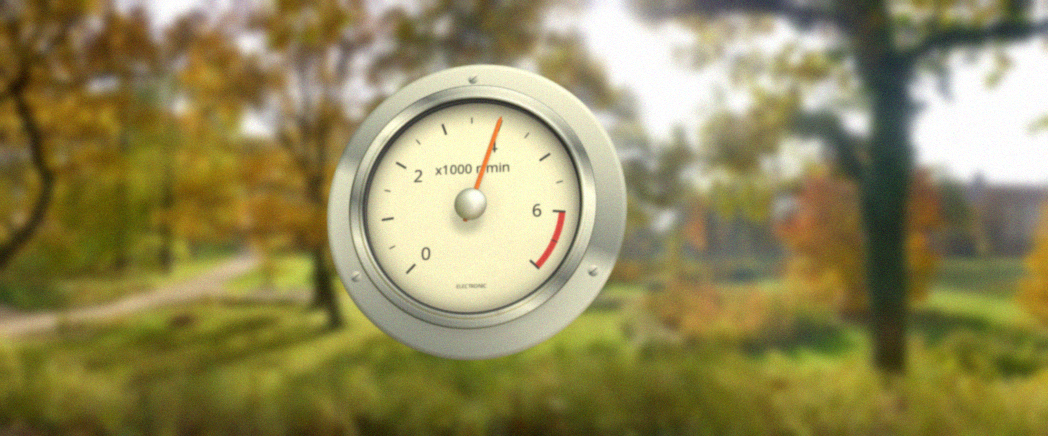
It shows 4000 (rpm)
